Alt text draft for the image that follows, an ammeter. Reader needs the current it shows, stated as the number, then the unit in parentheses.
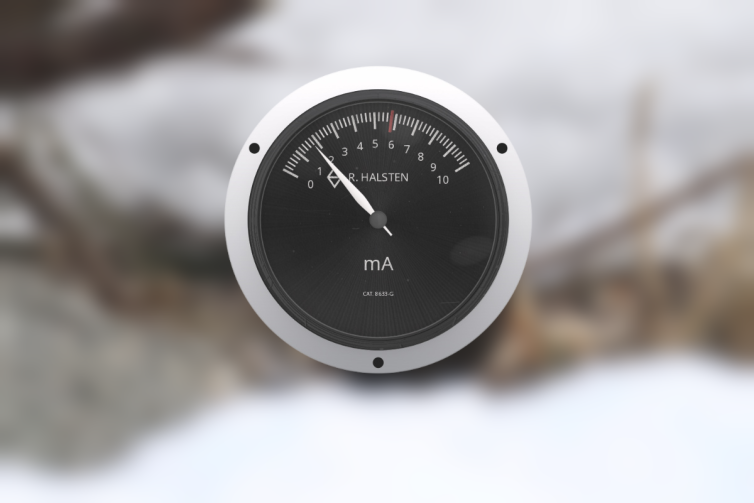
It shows 1.8 (mA)
